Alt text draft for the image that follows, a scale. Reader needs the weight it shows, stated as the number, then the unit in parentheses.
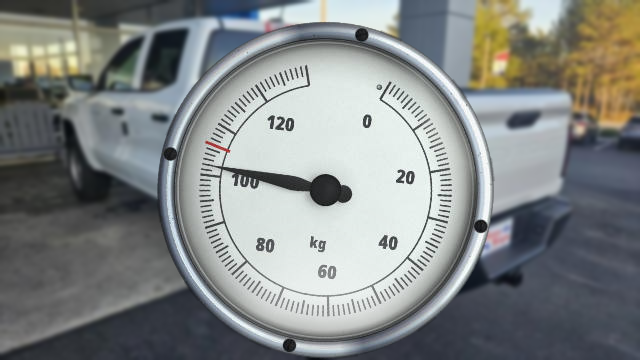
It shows 102 (kg)
